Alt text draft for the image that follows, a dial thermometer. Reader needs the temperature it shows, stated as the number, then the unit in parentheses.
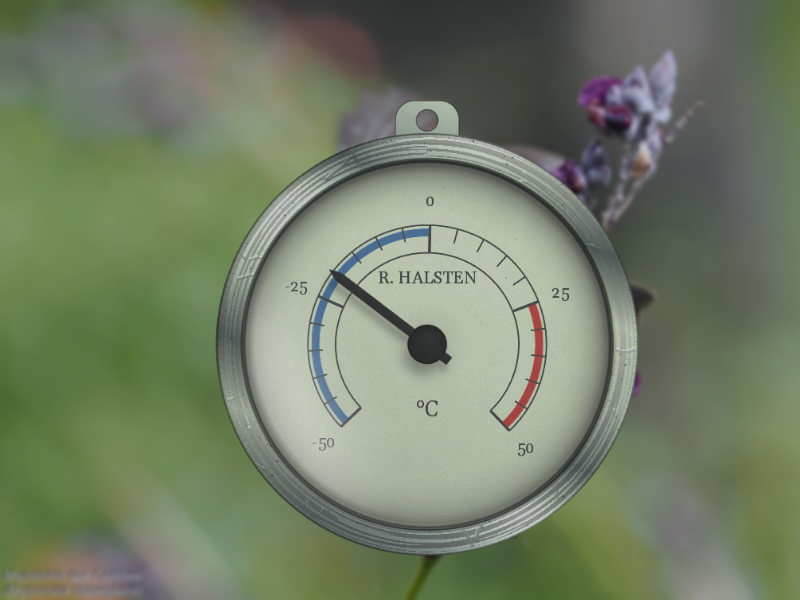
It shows -20 (°C)
